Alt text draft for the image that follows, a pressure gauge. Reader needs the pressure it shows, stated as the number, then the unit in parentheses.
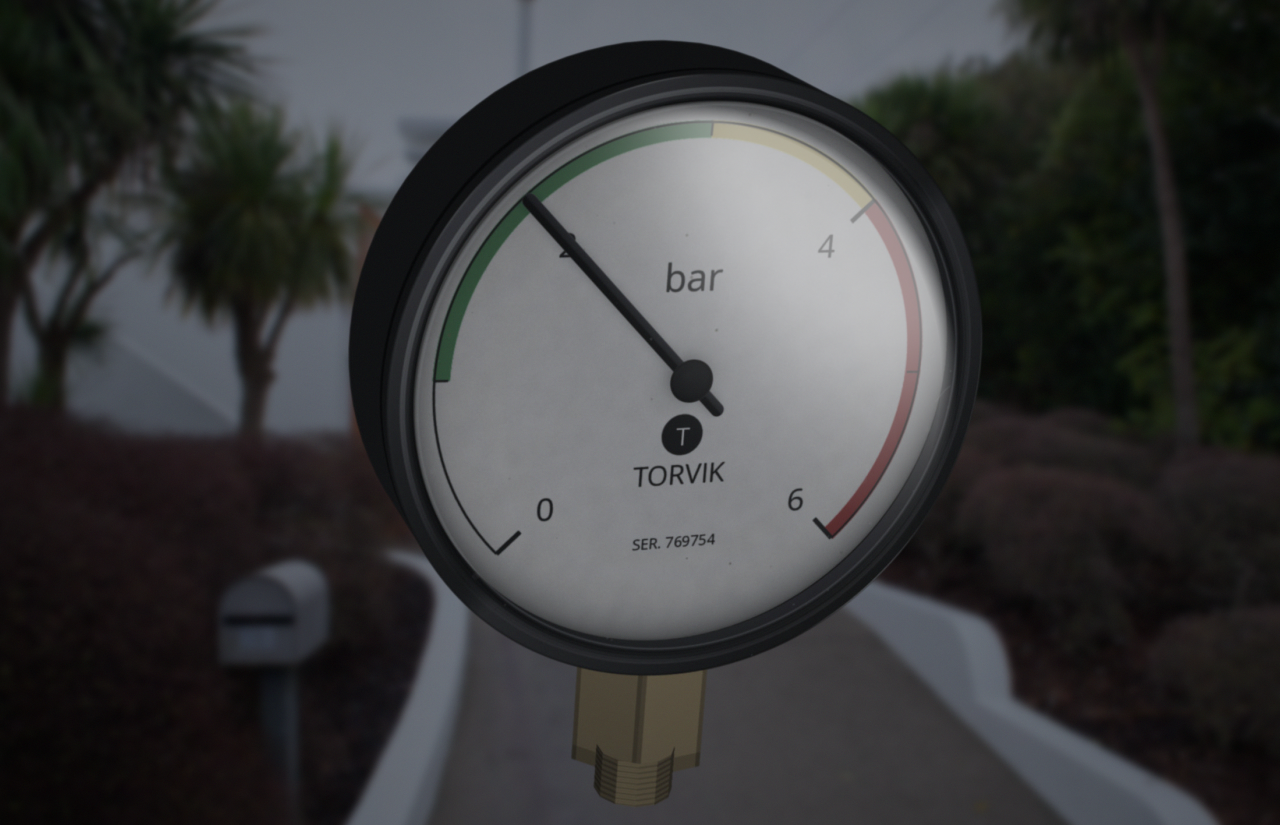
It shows 2 (bar)
